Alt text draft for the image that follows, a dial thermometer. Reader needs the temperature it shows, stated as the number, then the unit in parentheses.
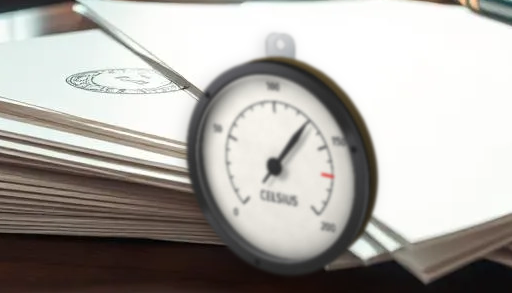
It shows 130 (°C)
